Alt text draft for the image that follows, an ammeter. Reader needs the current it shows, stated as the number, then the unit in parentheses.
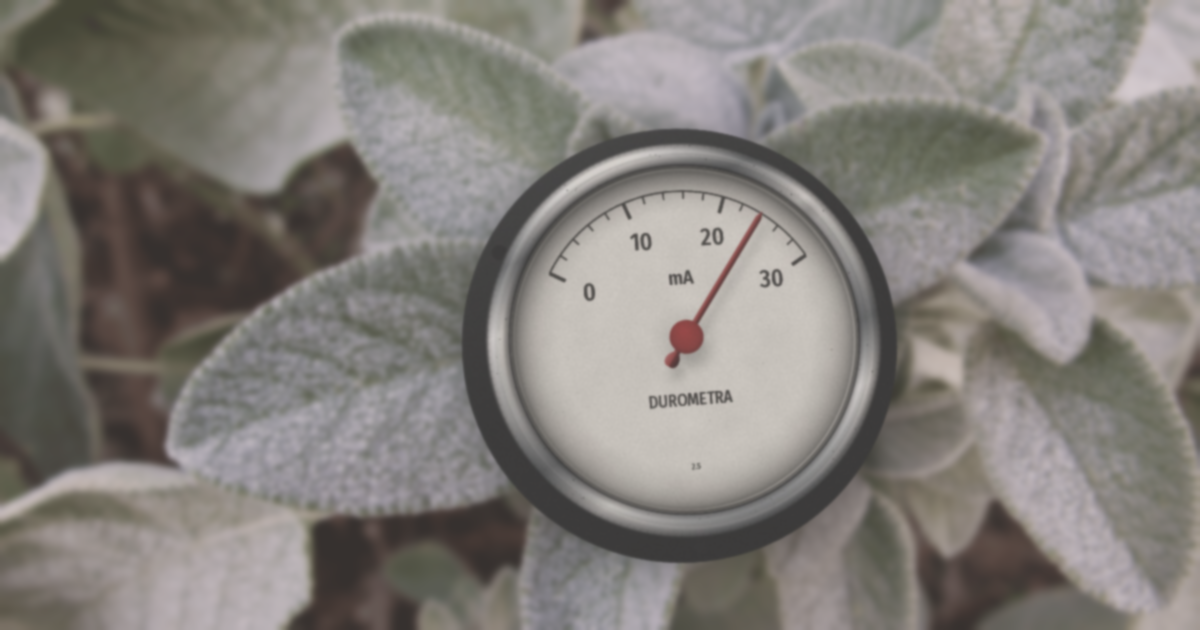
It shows 24 (mA)
